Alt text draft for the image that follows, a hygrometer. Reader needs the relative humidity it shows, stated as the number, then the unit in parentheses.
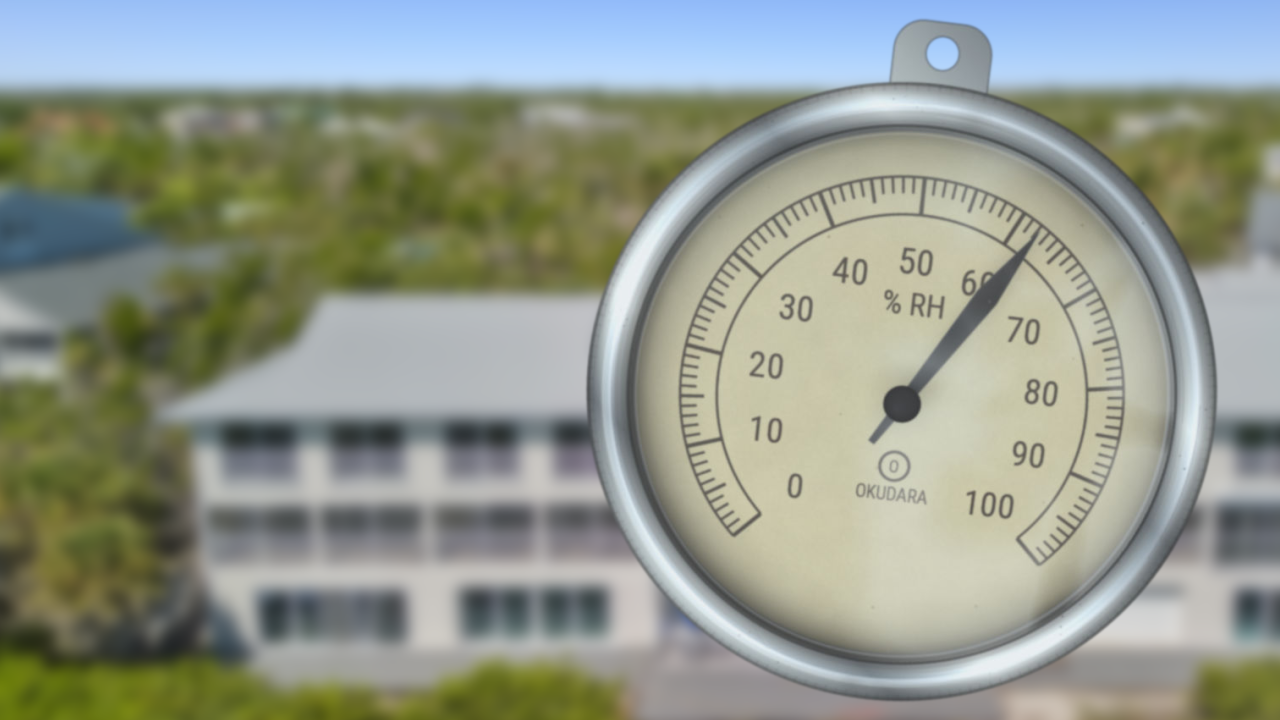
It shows 62 (%)
